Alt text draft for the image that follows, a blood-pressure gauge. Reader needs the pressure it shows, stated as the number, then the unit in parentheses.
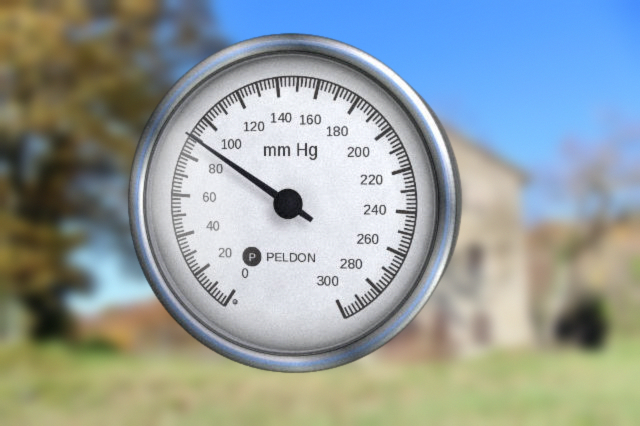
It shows 90 (mmHg)
